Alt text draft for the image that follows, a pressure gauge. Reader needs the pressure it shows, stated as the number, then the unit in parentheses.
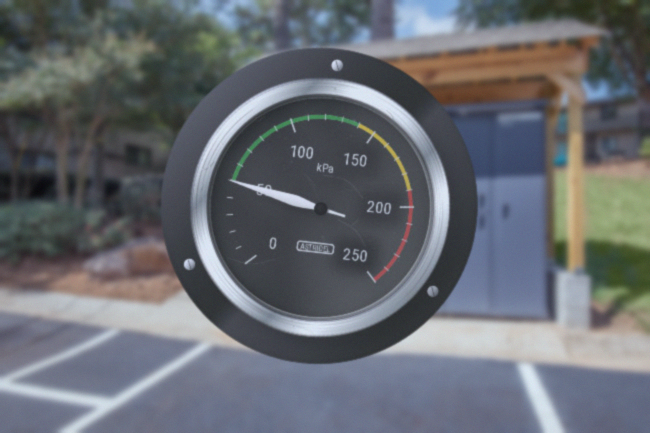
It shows 50 (kPa)
